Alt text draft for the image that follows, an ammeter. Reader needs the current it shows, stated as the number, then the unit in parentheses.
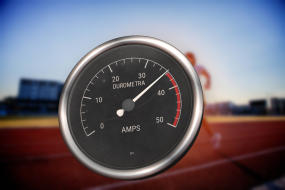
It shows 36 (A)
